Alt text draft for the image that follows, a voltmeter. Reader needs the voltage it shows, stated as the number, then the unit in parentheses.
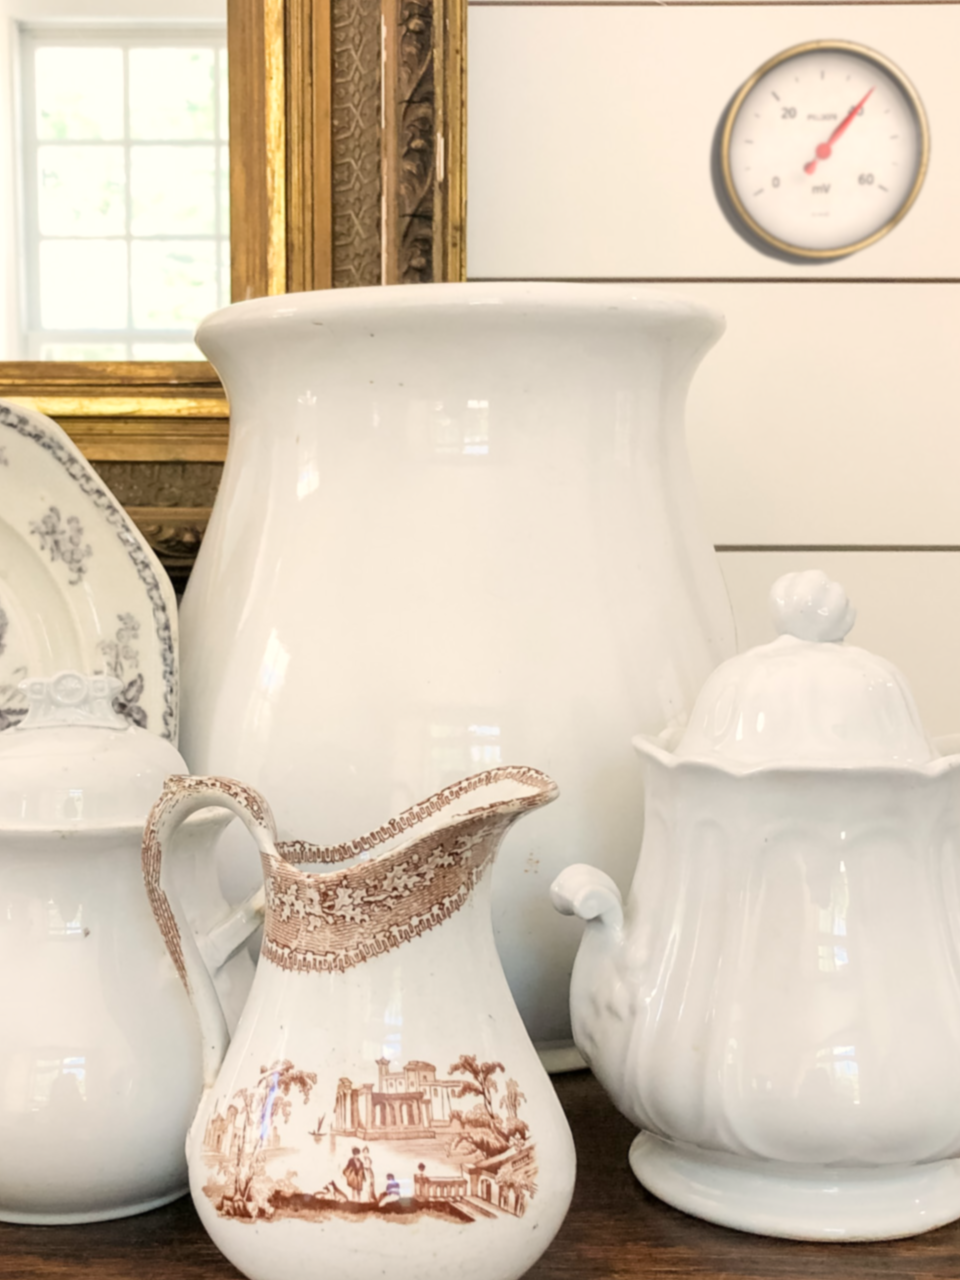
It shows 40 (mV)
